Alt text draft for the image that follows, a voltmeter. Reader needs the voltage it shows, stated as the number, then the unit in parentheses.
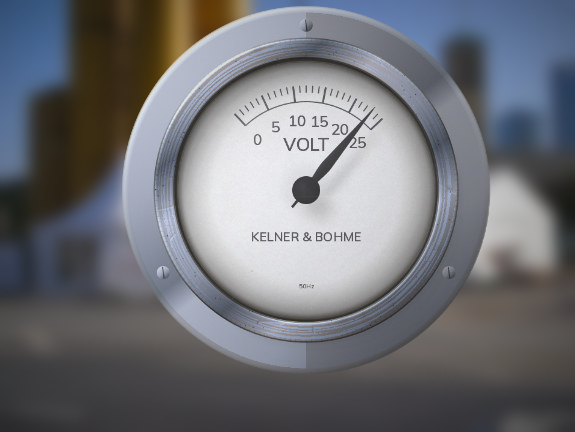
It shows 23 (V)
